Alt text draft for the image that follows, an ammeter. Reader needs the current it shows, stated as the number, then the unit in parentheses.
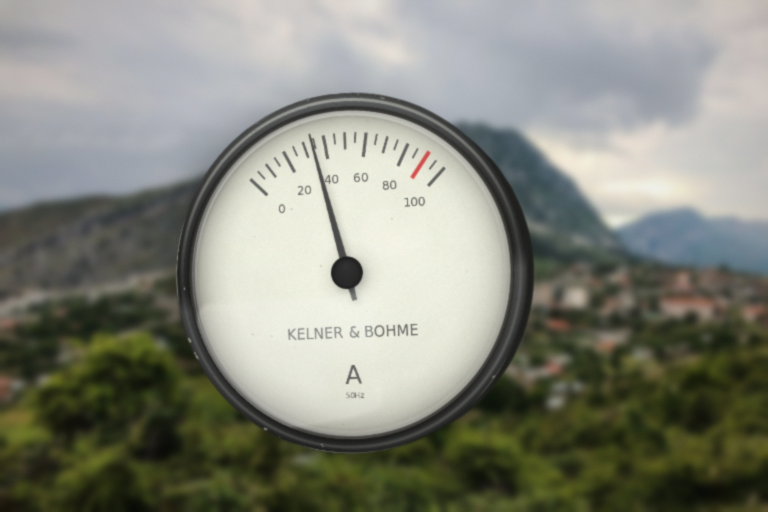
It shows 35 (A)
